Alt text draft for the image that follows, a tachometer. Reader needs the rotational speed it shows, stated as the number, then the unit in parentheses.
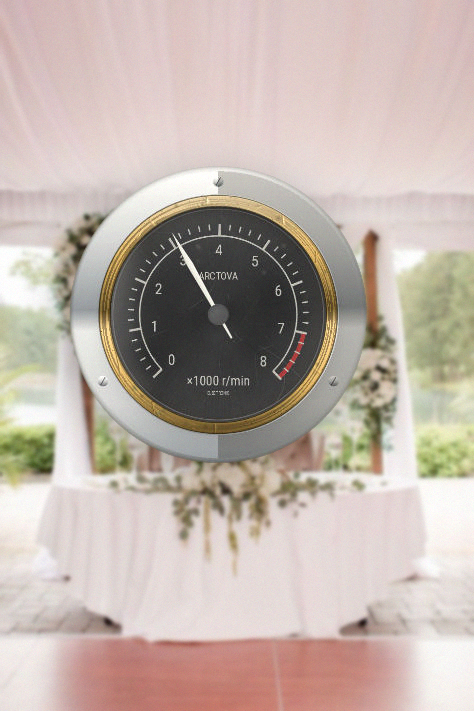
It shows 3100 (rpm)
